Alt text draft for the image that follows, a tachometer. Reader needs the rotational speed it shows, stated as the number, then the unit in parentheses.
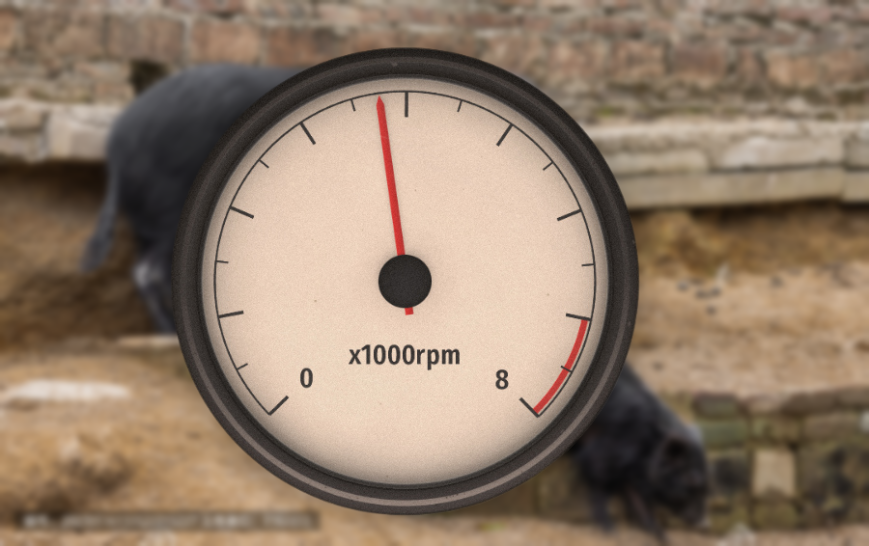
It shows 3750 (rpm)
